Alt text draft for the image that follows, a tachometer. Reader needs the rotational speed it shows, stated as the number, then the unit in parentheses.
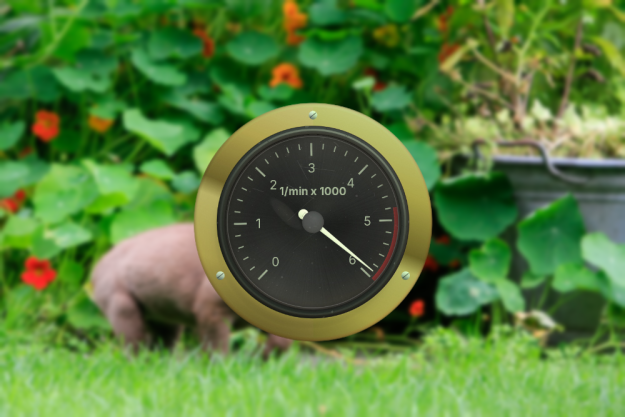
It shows 5900 (rpm)
